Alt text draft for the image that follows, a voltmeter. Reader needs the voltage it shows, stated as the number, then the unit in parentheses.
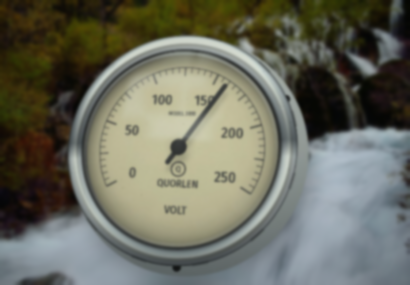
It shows 160 (V)
